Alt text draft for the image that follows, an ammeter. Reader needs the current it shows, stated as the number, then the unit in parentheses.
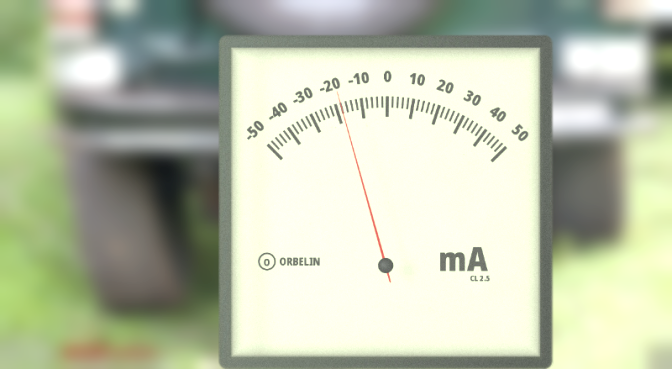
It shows -18 (mA)
